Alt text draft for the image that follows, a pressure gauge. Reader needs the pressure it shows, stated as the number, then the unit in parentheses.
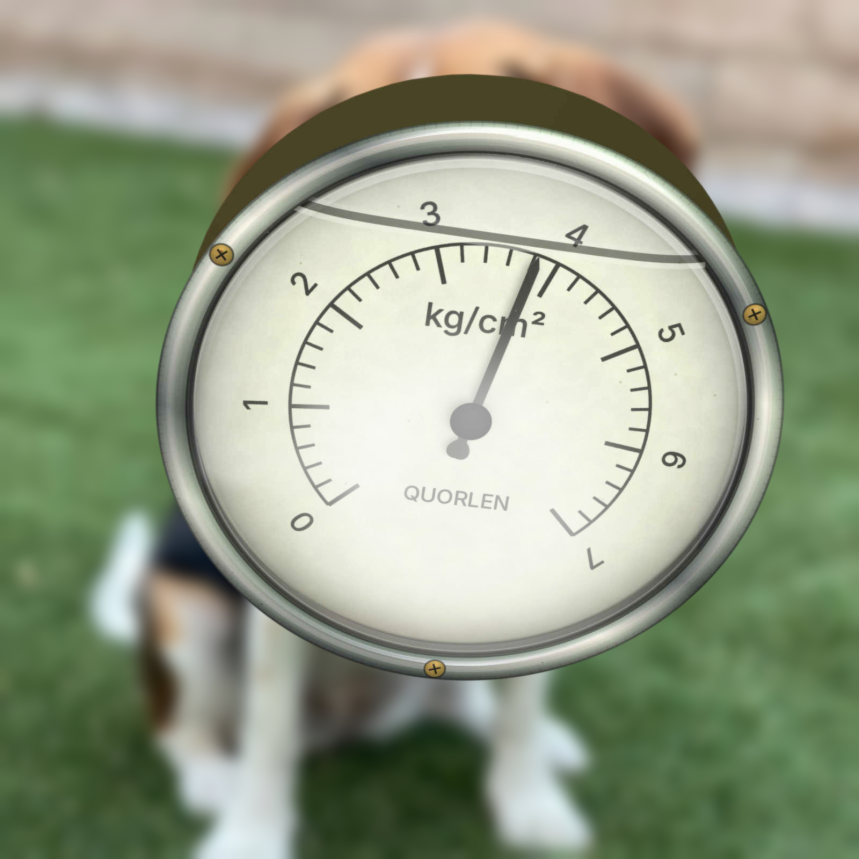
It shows 3.8 (kg/cm²)
